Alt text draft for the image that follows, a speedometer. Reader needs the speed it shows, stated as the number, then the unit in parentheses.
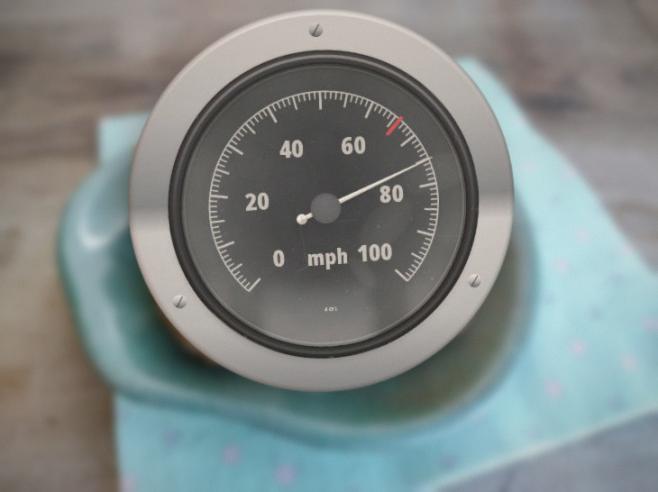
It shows 75 (mph)
